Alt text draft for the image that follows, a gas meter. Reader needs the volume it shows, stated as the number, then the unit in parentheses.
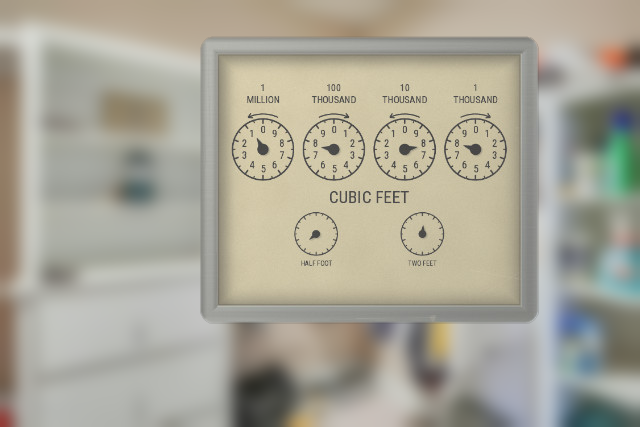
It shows 77800 (ft³)
